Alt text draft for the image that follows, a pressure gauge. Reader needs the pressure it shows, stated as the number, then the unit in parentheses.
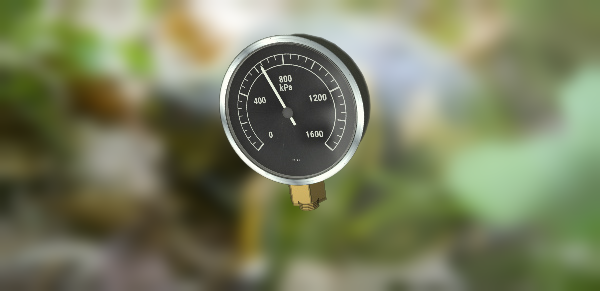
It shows 650 (kPa)
